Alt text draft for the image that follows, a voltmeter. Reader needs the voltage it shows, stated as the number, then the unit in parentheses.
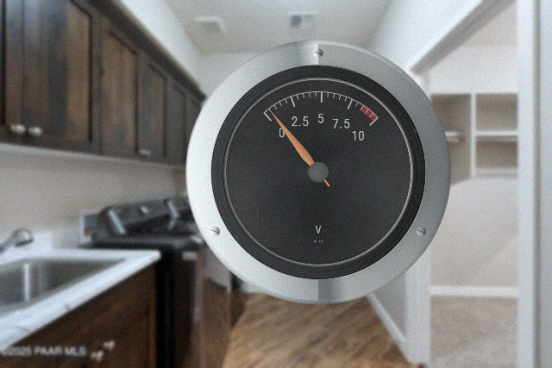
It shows 0.5 (V)
